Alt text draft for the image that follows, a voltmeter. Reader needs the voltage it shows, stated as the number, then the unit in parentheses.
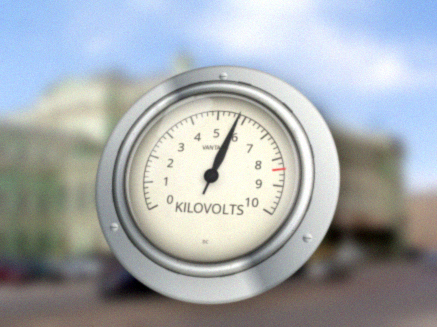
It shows 5.8 (kV)
